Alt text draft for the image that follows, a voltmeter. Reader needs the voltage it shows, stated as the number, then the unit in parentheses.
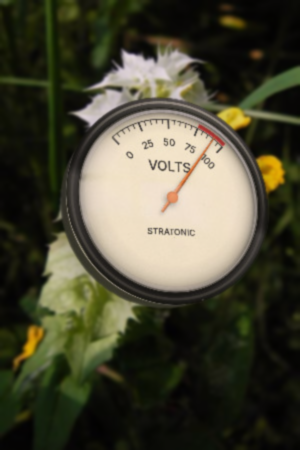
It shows 90 (V)
